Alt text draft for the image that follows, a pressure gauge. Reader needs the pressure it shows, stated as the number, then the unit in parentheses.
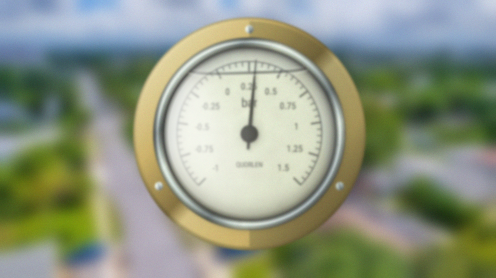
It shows 0.3 (bar)
